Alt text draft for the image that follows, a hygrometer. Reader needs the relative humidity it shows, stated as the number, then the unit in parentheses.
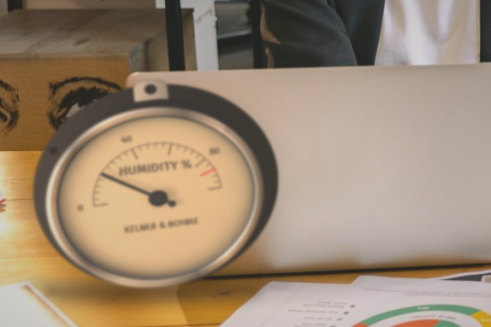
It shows 20 (%)
